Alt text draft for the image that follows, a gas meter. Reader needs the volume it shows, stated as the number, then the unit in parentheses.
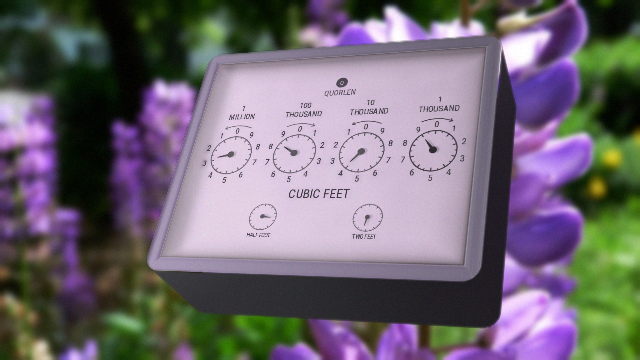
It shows 283900 (ft³)
